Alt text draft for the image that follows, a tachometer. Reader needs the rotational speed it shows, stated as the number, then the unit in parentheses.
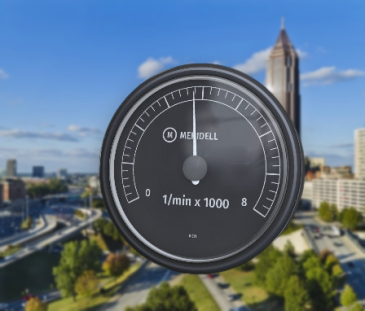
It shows 3800 (rpm)
